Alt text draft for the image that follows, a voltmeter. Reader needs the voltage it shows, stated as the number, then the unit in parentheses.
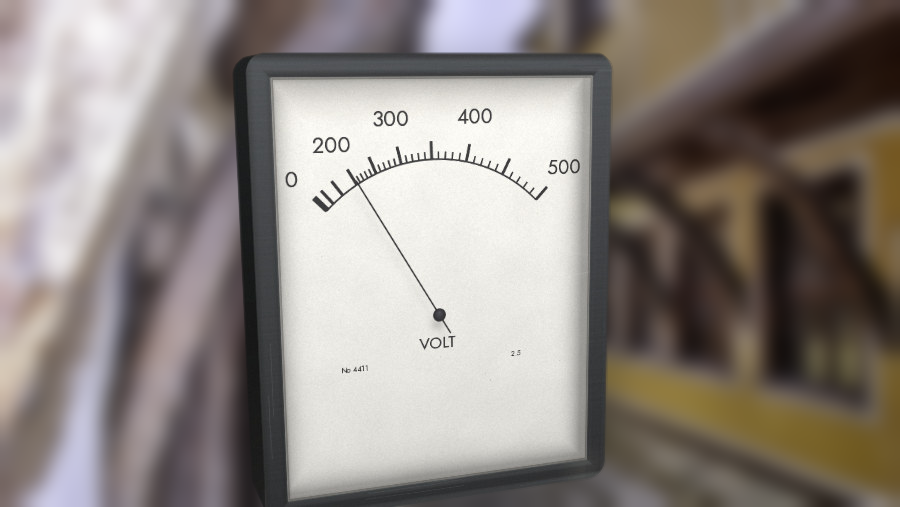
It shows 200 (V)
